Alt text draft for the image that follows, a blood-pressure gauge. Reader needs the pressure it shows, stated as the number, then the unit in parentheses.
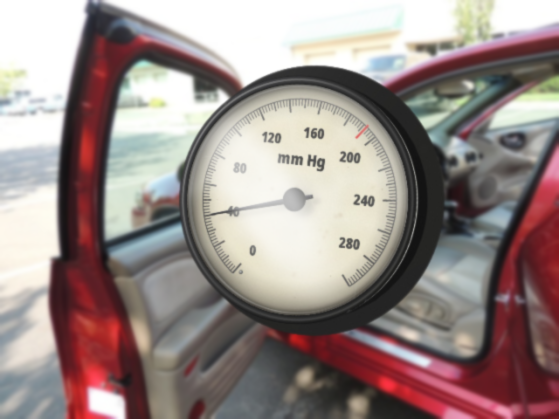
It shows 40 (mmHg)
